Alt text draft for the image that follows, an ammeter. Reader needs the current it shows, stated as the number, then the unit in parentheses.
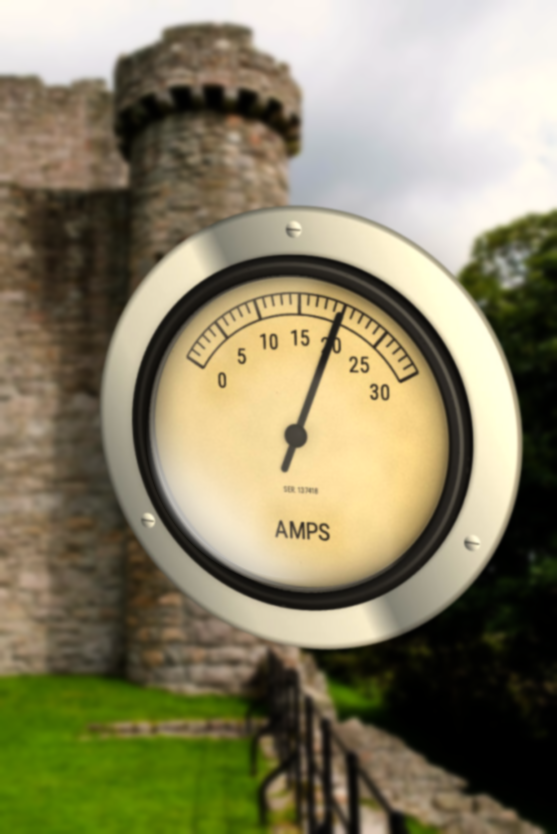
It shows 20 (A)
